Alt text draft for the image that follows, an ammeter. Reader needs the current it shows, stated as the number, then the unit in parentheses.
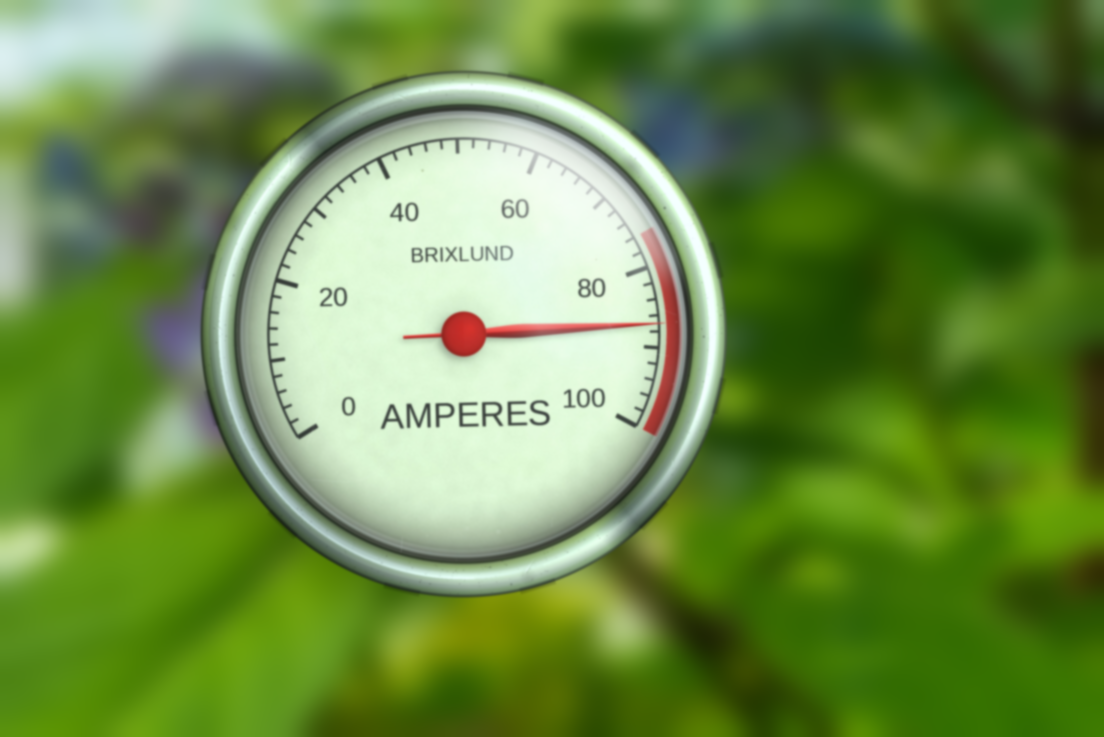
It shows 87 (A)
